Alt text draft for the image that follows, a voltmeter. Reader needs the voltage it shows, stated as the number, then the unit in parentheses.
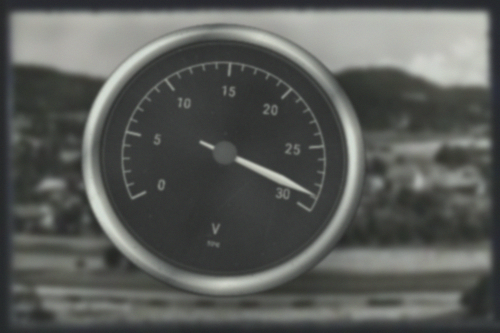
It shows 29 (V)
